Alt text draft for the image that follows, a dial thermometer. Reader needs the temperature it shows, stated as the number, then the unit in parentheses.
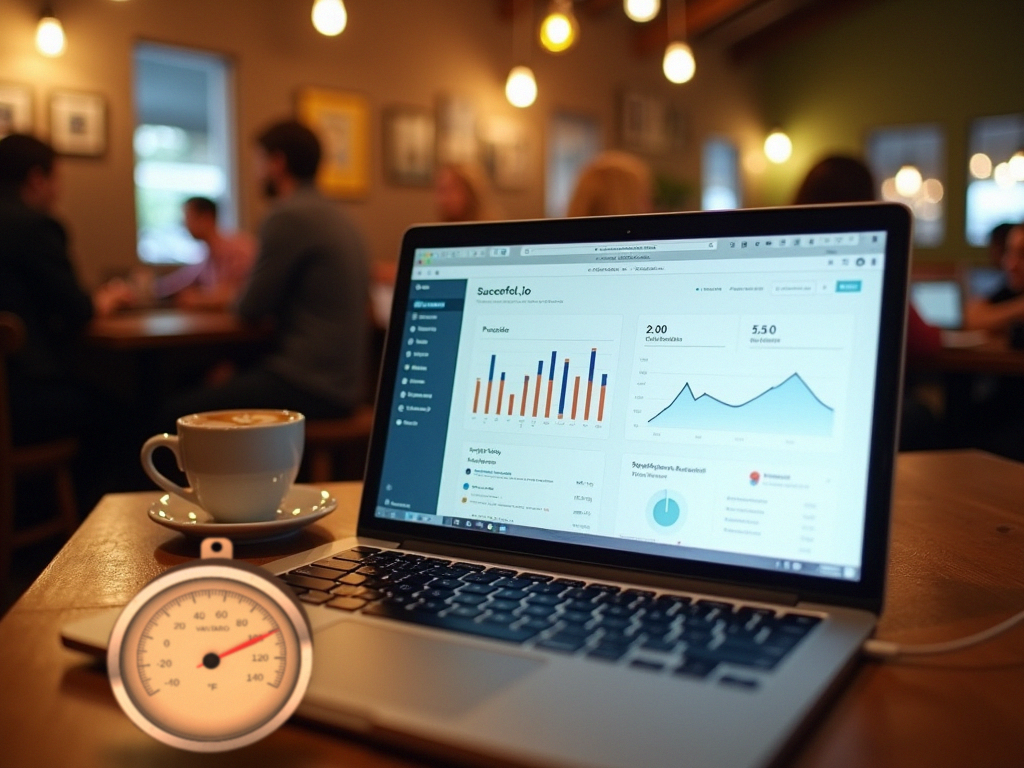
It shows 100 (°F)
